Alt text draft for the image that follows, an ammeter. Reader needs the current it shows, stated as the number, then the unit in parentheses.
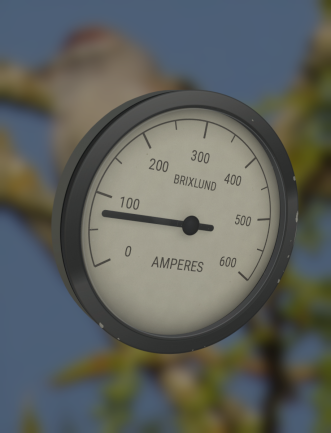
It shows 75 (A)
